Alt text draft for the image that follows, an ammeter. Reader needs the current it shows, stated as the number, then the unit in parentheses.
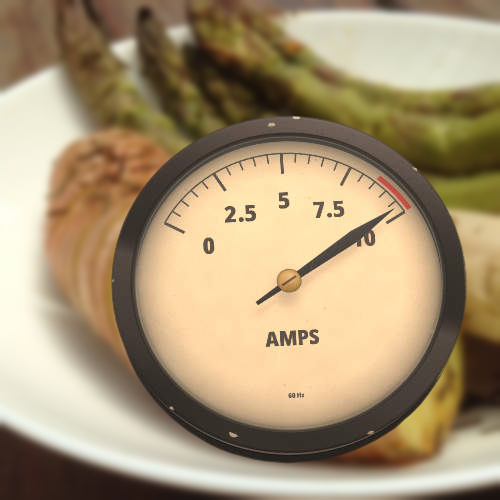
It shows 9.75 (A)
